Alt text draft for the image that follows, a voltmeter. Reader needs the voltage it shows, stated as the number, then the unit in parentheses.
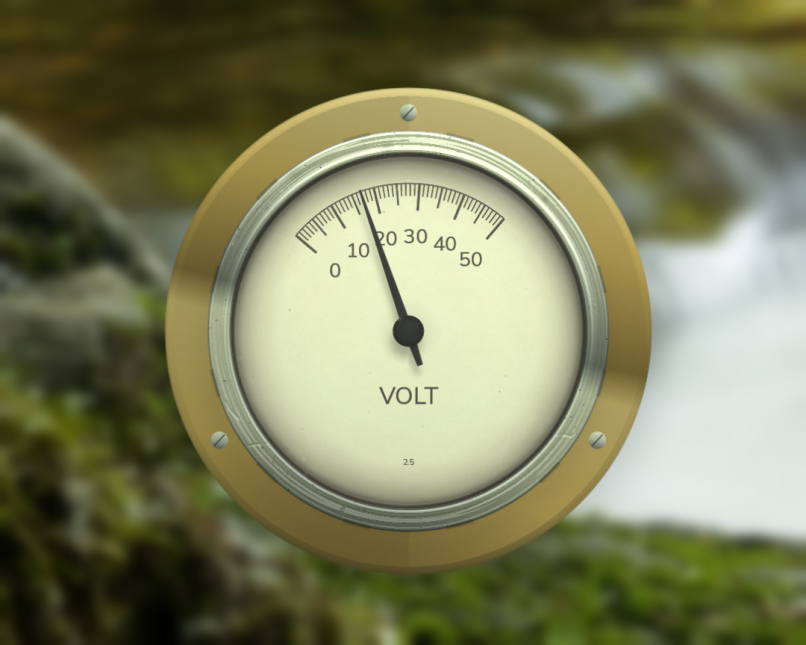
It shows 17 (V)
